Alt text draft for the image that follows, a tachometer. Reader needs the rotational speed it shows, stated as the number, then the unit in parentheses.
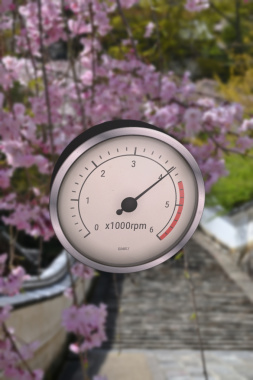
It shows 4000 (rpm)
